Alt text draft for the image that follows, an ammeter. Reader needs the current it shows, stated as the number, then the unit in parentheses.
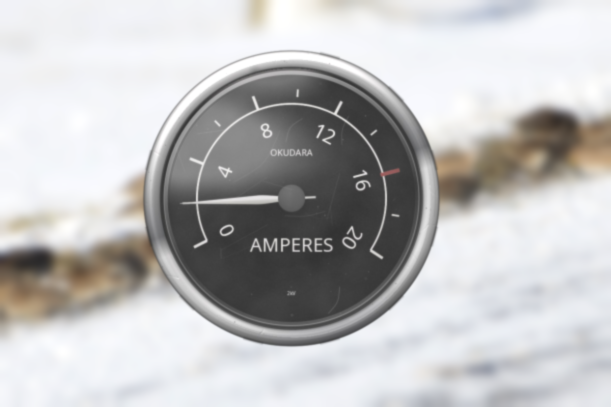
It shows 2 (A)
